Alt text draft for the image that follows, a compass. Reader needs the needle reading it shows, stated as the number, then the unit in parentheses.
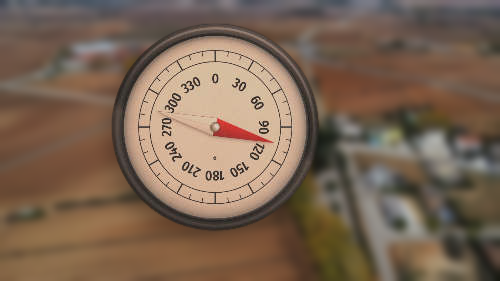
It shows 105 (°)
